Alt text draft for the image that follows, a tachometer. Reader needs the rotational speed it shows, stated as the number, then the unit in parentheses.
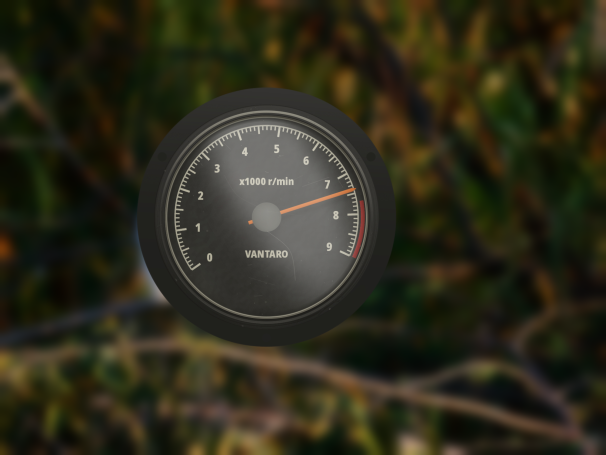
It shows 7400 (rpm)
